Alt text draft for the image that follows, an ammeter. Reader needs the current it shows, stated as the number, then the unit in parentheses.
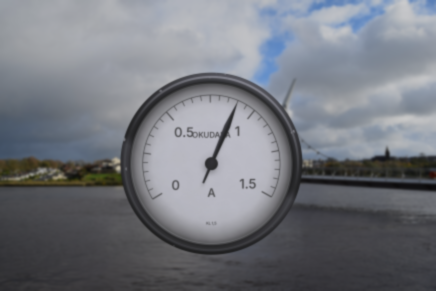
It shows 0.9 (A)
